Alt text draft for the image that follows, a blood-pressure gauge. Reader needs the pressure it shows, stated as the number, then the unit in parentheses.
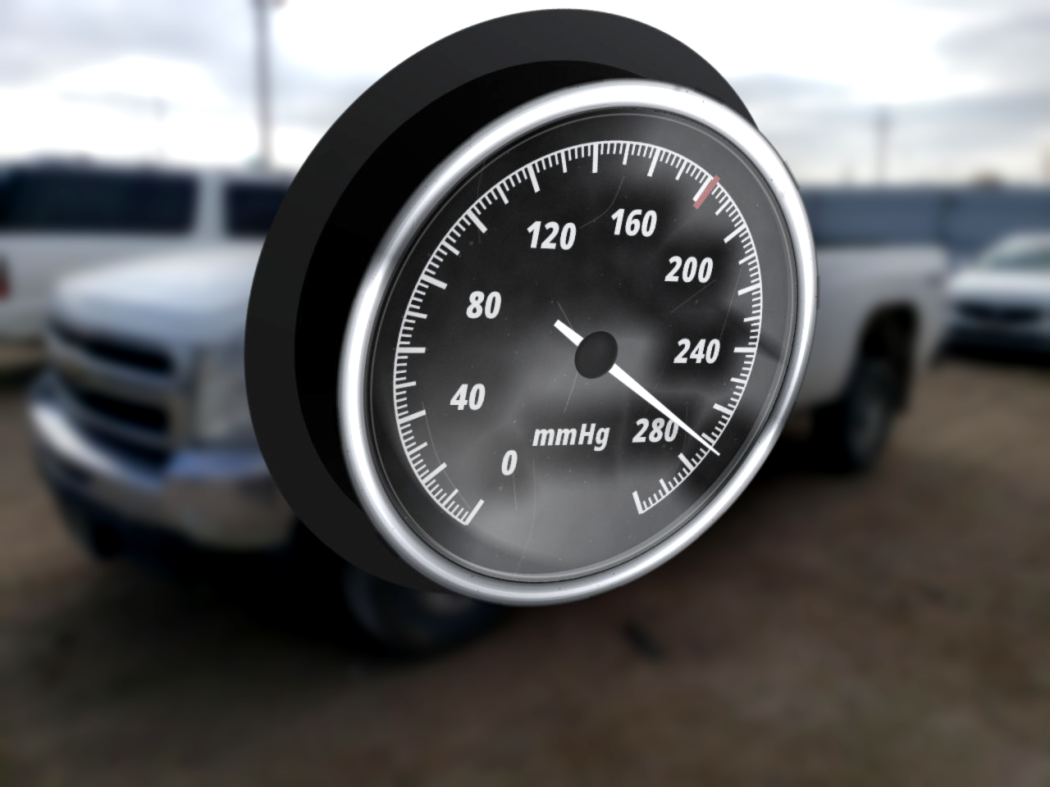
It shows 272 (mmHg)
